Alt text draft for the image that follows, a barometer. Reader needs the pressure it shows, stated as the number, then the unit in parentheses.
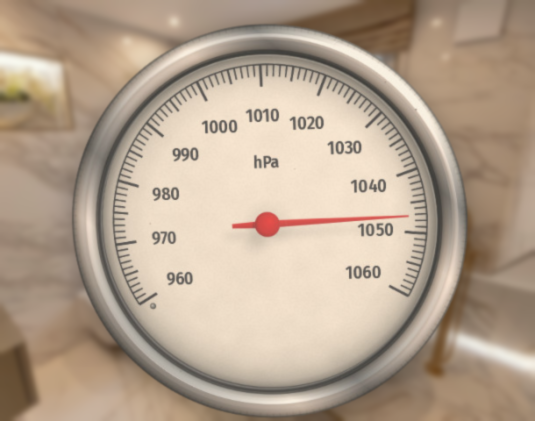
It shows 1047 (hPa)
